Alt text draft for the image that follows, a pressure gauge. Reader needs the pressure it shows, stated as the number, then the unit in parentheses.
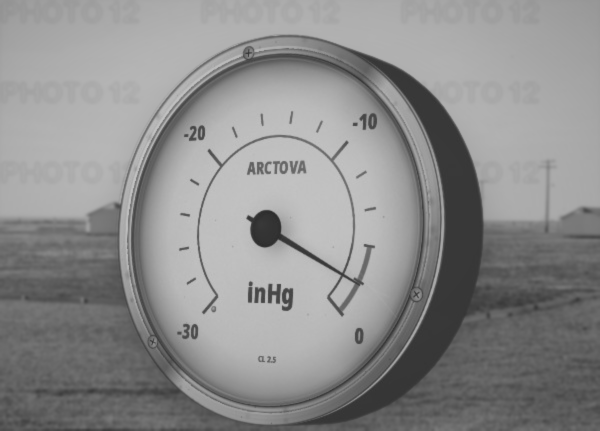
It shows -2 (inHg)
